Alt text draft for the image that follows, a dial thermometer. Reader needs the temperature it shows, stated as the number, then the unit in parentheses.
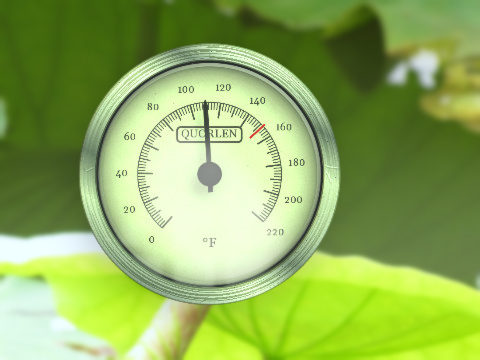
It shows 110 (°F)
